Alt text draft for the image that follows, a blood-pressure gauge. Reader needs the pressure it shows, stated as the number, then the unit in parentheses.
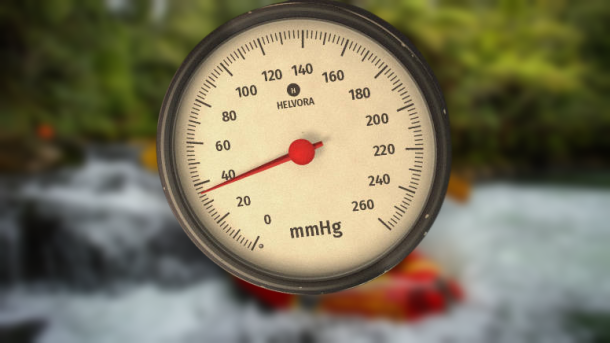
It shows 36 (mmHg)
